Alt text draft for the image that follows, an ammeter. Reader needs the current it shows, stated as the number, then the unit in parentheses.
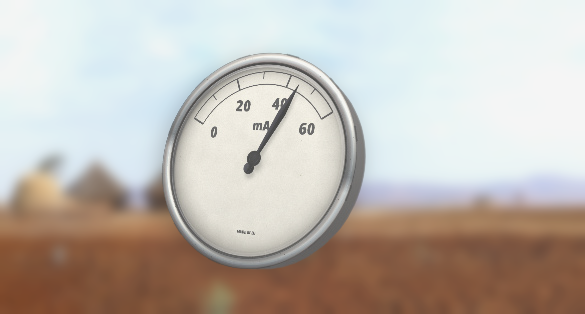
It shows 45 (mA)
